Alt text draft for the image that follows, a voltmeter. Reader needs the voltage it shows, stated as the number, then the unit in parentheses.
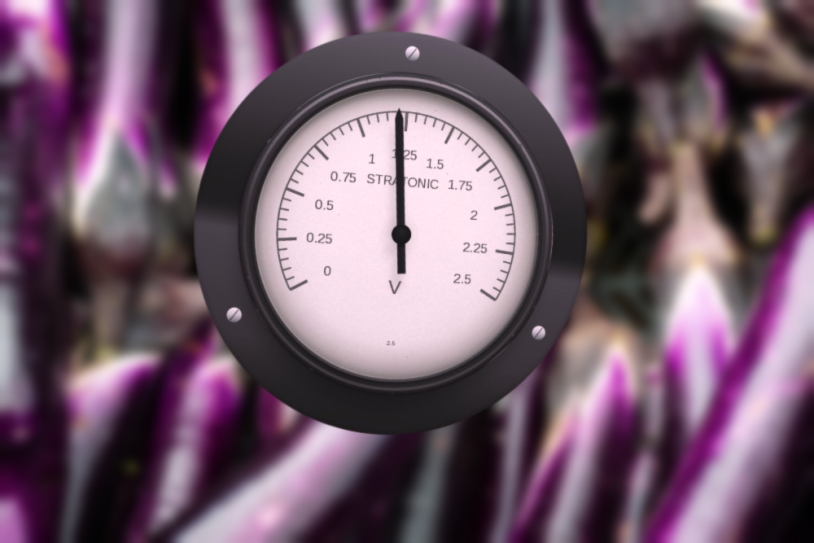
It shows 1.2 (V)
